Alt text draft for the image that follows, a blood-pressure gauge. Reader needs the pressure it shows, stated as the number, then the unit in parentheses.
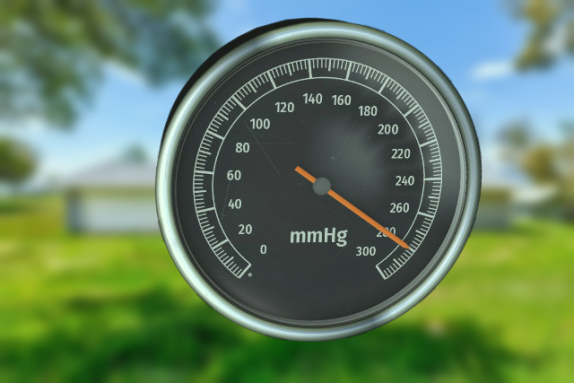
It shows 280 (mmHg)
